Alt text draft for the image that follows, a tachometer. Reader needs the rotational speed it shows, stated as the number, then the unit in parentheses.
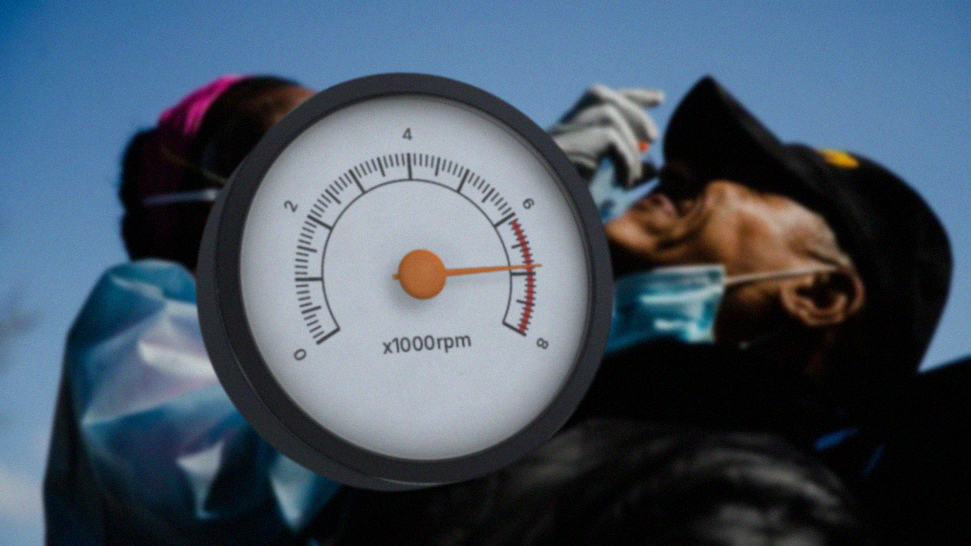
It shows 6900 (rpm)
